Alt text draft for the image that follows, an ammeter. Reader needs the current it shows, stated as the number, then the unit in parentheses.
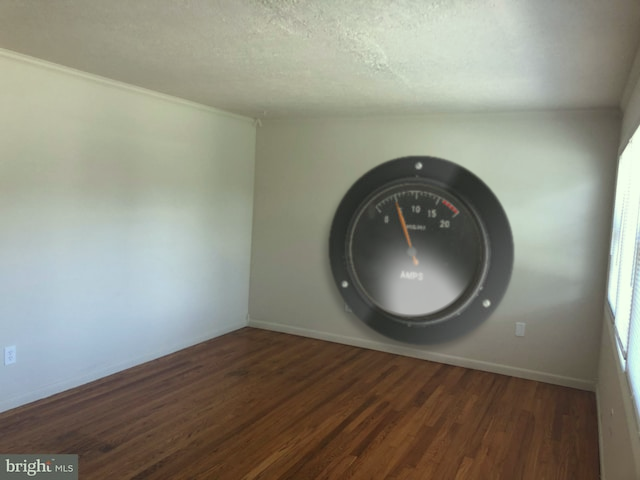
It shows 5 (A)
